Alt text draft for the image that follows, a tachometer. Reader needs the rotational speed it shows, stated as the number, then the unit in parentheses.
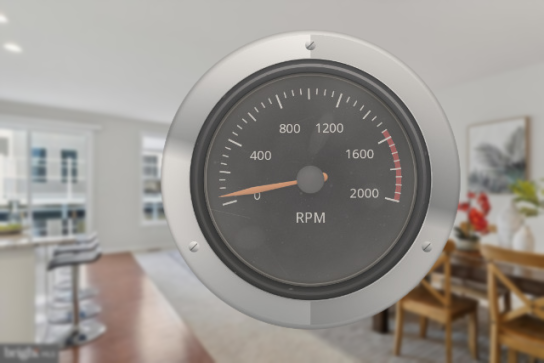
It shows 50 (rpm)
